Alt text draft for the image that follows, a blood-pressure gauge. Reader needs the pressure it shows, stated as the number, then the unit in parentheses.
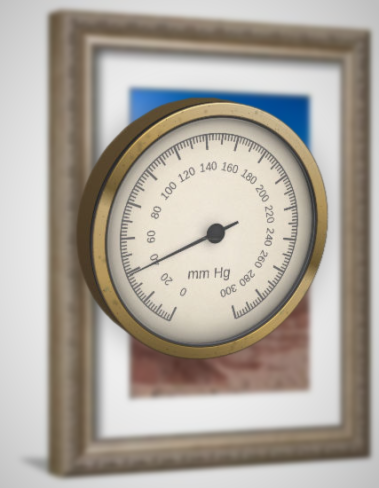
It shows 40 (mmHg)
